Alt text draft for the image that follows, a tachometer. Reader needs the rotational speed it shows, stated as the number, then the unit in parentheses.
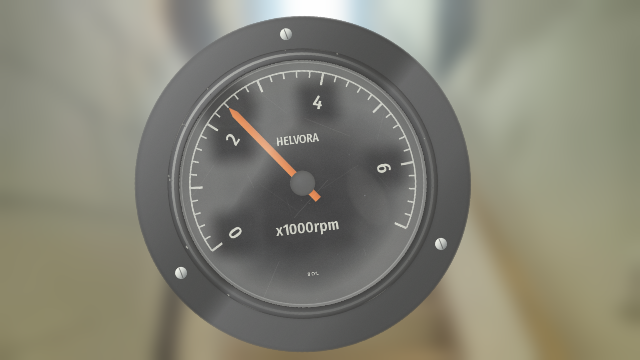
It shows 2400 (rpm)
